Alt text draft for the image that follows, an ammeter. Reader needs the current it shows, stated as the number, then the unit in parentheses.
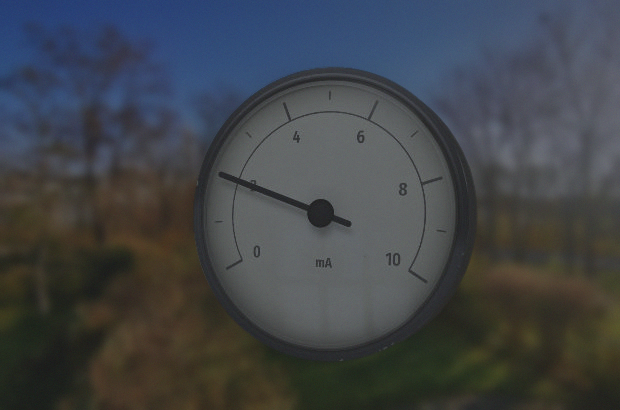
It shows 2 (mA)
